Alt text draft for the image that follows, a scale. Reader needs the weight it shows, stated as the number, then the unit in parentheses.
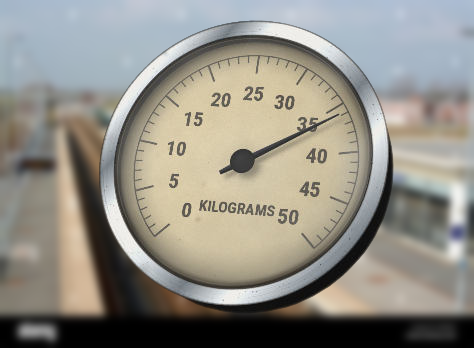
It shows 36 (kg)
